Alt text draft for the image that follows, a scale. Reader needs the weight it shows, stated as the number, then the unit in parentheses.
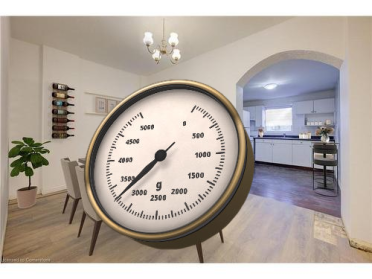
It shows 3250 (g)
